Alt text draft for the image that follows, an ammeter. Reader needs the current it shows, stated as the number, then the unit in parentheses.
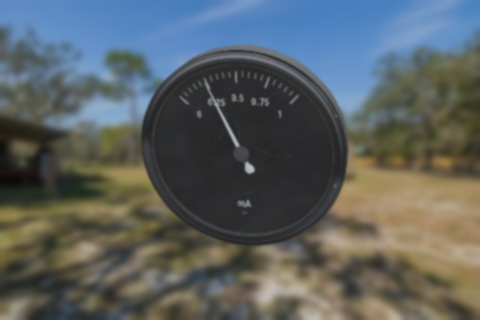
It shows 0.25 (mA)
